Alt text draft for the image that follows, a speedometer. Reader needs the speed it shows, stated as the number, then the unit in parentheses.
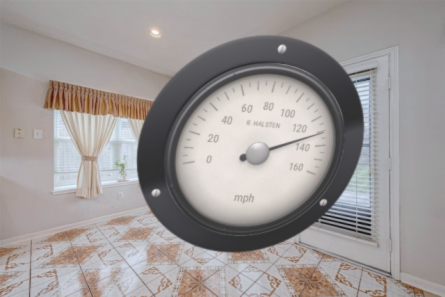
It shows 130 (mph)
